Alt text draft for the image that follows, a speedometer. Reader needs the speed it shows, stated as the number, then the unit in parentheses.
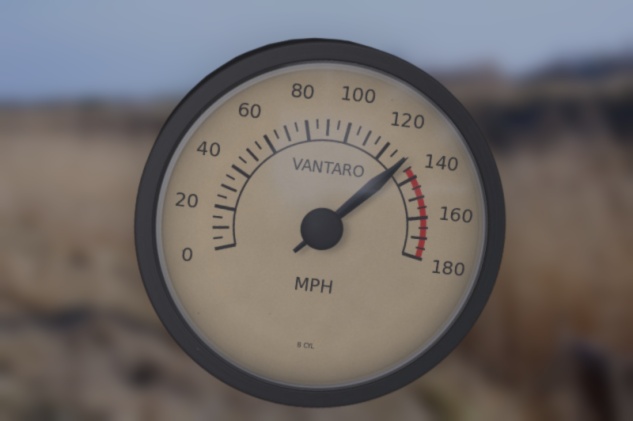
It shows 130 (mph)
